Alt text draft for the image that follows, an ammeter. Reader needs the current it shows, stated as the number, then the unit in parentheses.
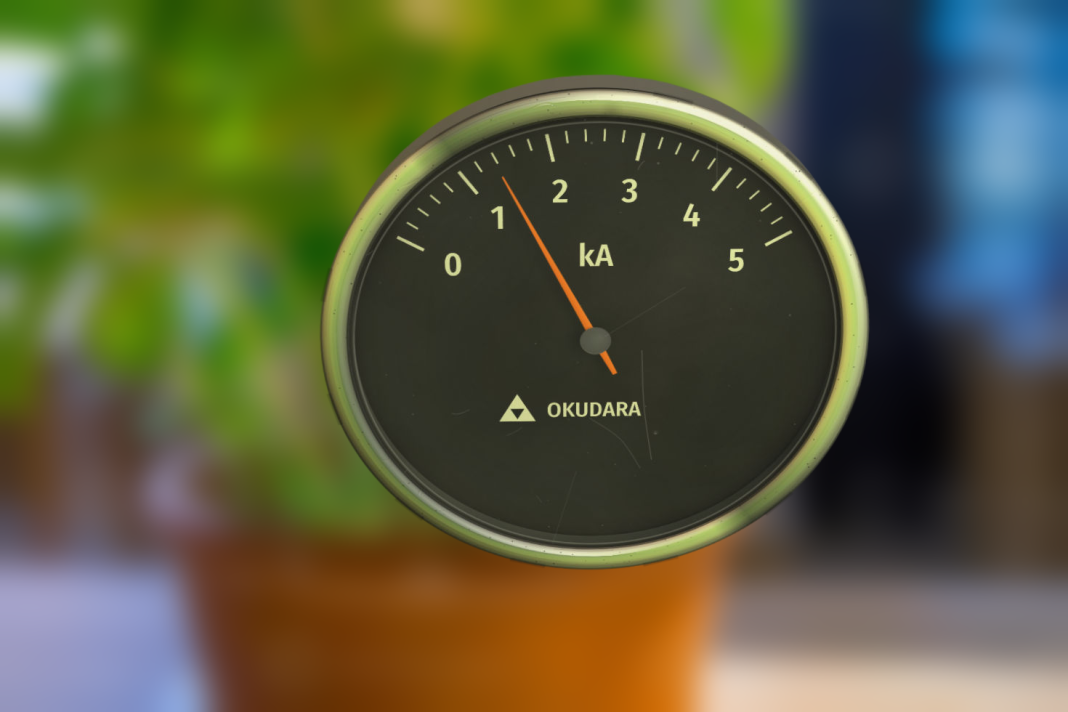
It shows 1.4 (kA)
